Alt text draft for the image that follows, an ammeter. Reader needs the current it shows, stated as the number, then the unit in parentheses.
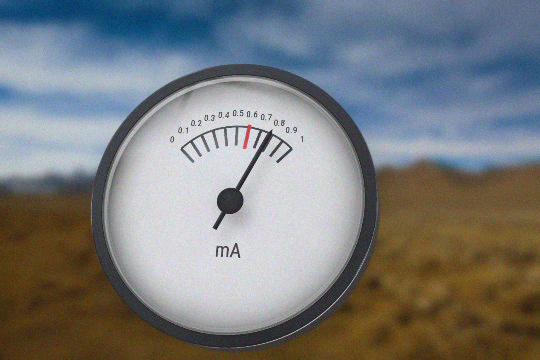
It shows 0.8 (mA)
